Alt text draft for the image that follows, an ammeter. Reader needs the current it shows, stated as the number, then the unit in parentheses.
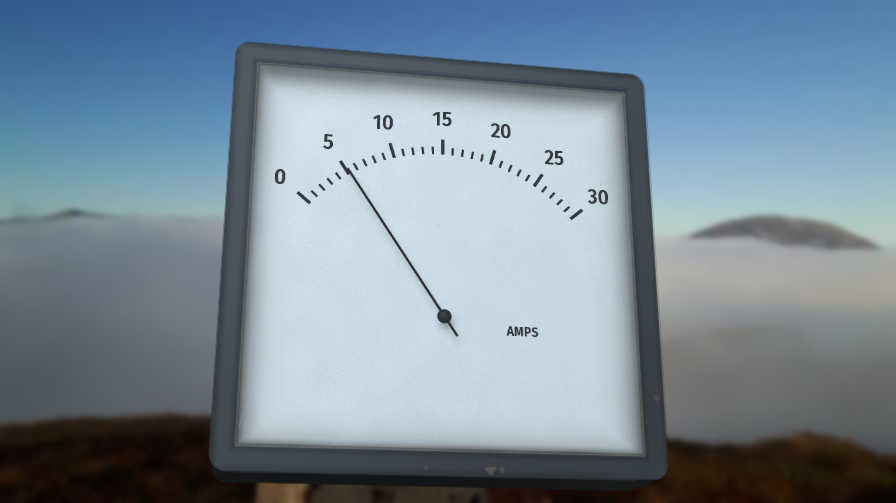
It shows 5 (A)
